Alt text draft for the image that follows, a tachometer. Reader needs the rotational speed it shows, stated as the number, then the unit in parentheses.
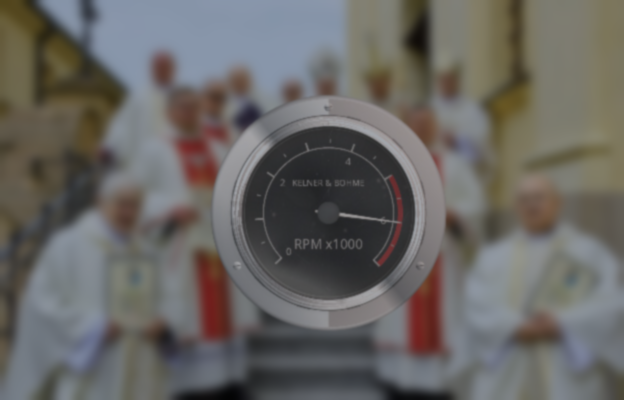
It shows 6000 (rpm)
